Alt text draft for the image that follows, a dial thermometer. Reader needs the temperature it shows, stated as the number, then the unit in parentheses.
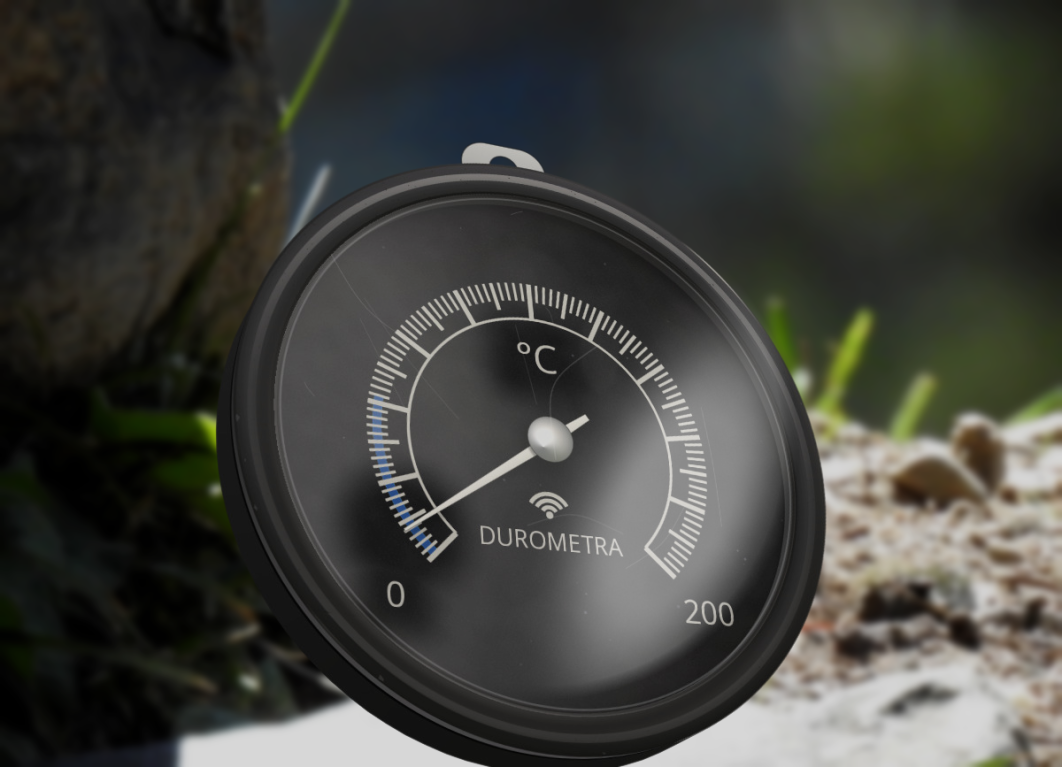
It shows 8 (°C)
